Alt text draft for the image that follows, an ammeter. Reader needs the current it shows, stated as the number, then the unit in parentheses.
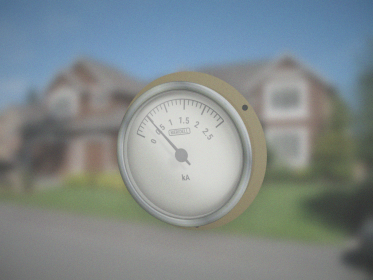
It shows 0.5 (kA)
